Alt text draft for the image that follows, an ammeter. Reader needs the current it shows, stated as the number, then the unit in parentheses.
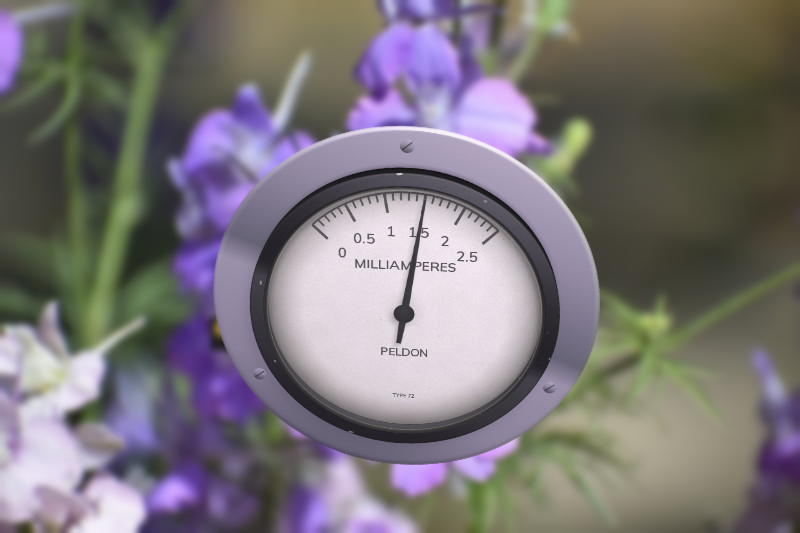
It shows 1.5 (mA)
